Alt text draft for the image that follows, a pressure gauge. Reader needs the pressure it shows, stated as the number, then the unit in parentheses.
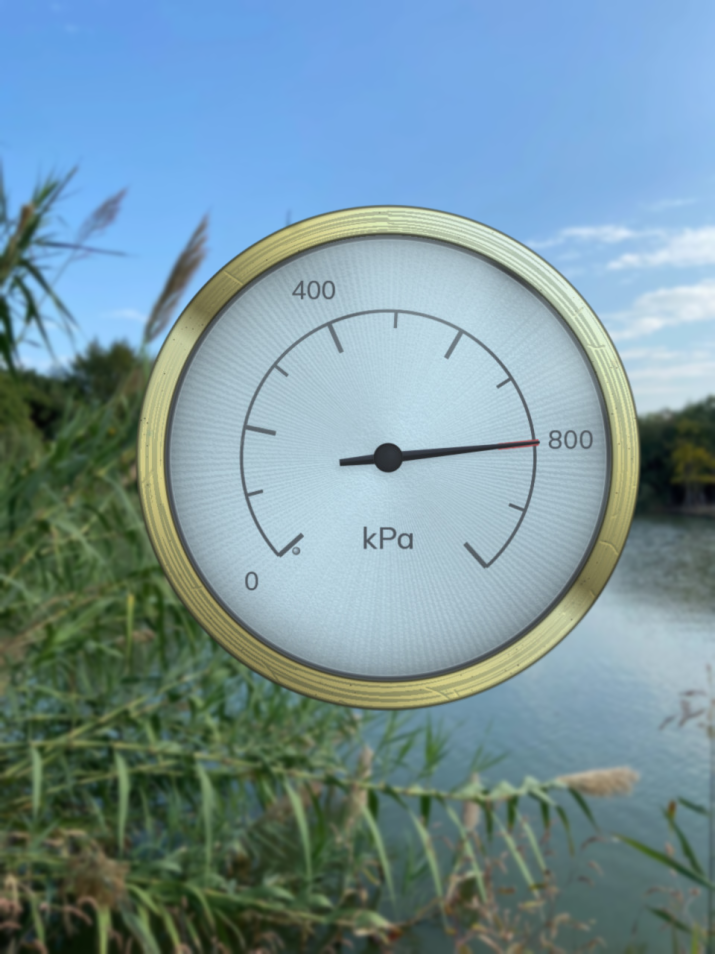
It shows 800 (kPa)
